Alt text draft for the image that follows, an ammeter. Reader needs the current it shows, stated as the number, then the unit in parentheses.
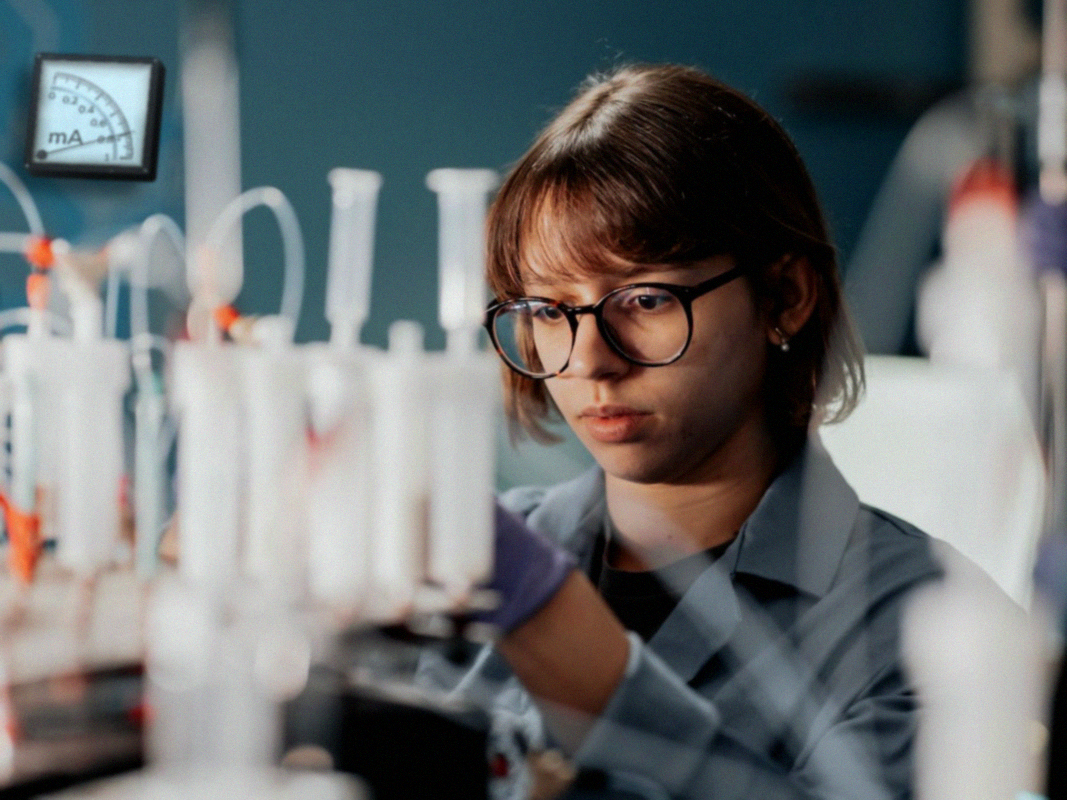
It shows 0.8 (mA)
